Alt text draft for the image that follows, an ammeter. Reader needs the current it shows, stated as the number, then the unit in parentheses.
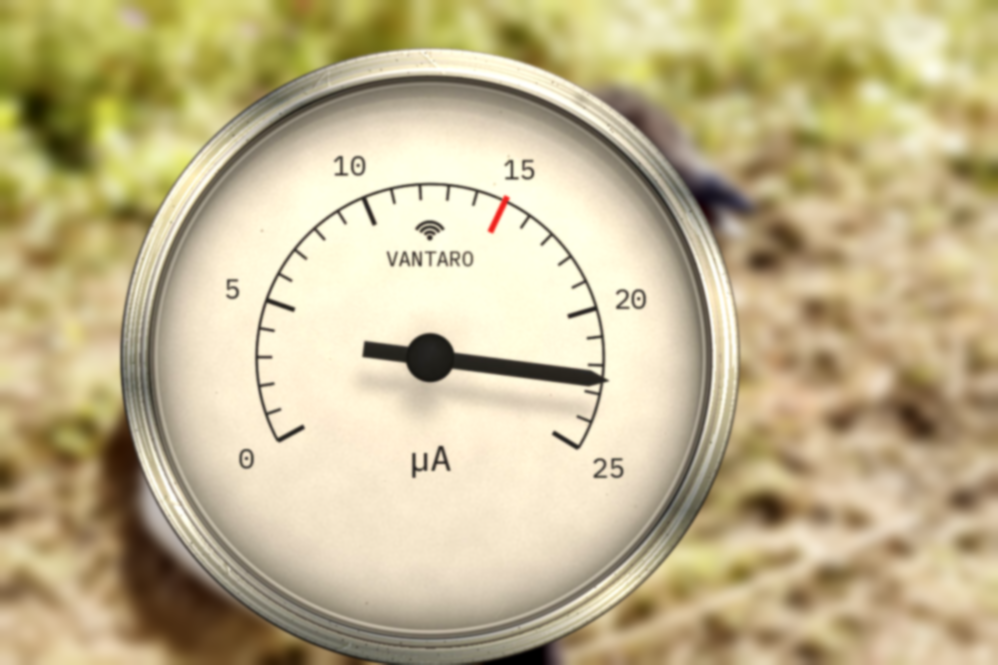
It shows 22.5 (µA)
